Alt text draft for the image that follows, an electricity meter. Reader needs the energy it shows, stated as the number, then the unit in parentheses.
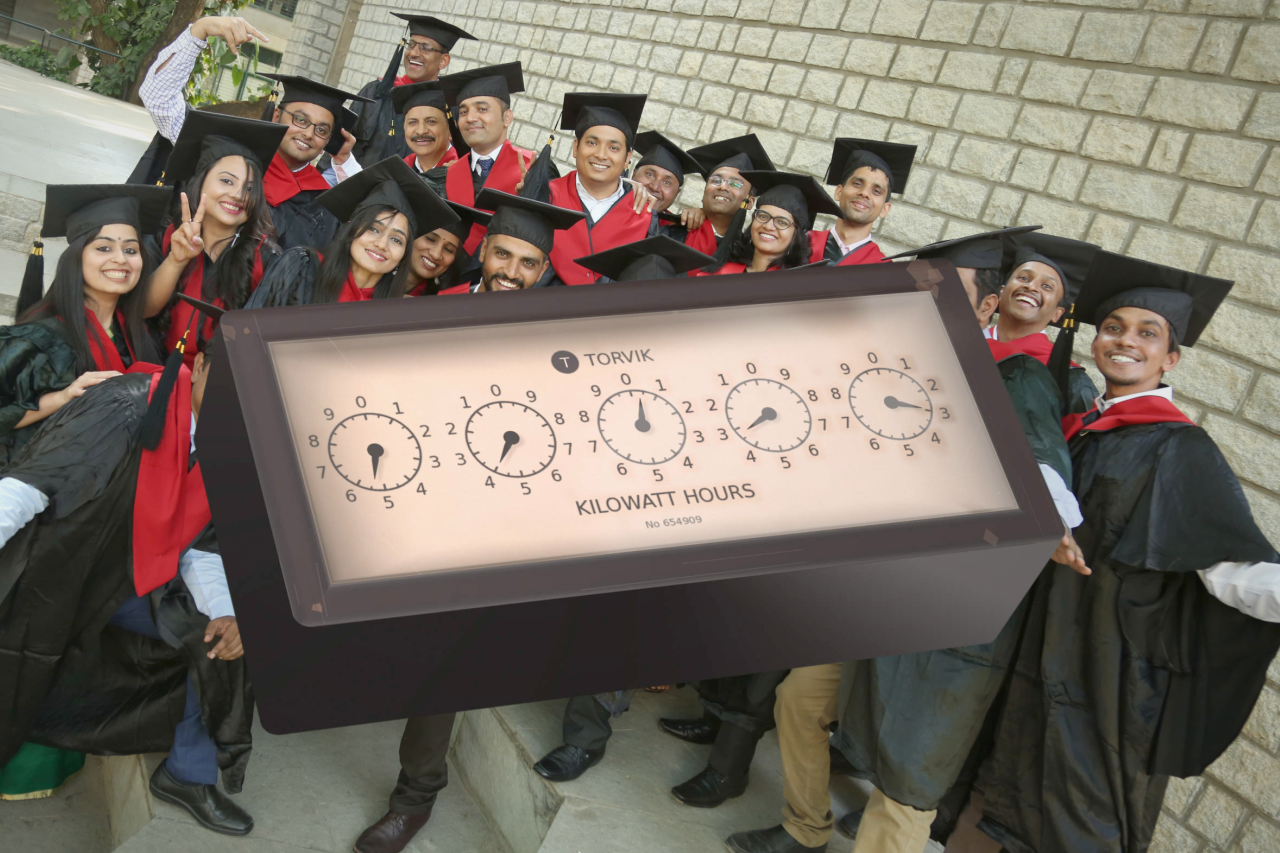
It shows 54033 (kWh)
